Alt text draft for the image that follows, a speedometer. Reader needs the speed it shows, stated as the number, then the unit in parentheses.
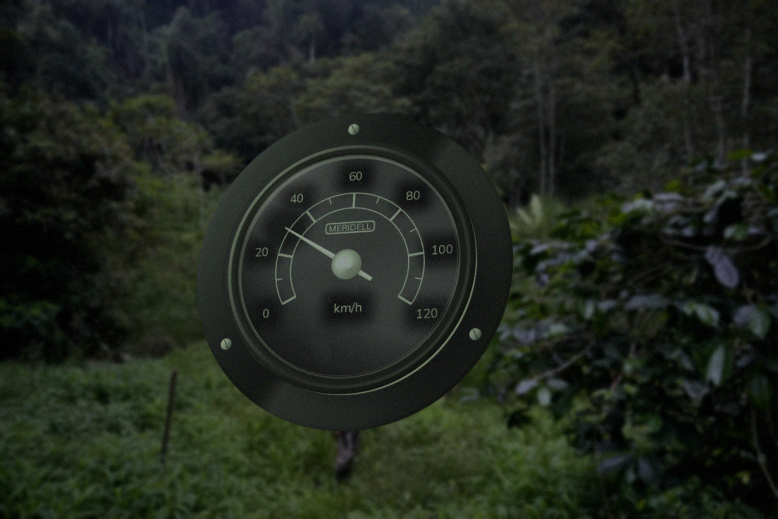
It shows 30 (km/h)
